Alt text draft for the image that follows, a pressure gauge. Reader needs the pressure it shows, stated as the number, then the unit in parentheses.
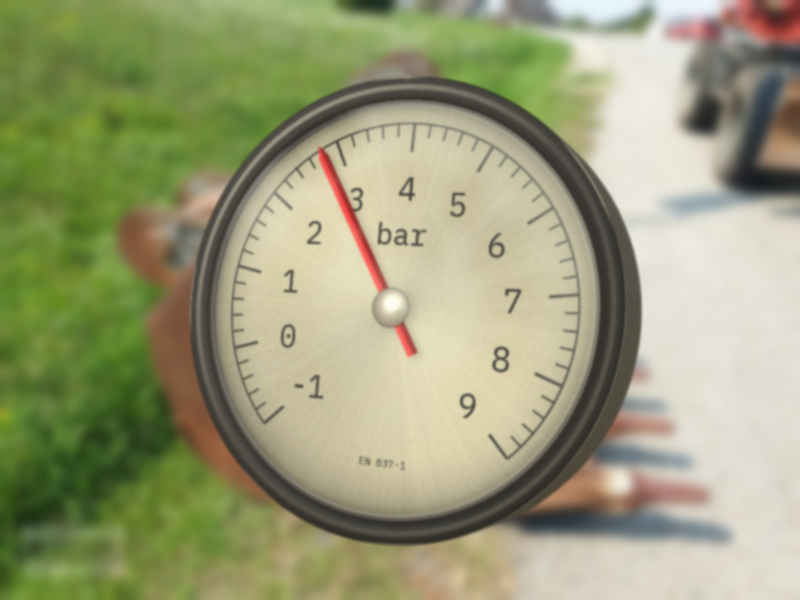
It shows 2.8 (bar)
